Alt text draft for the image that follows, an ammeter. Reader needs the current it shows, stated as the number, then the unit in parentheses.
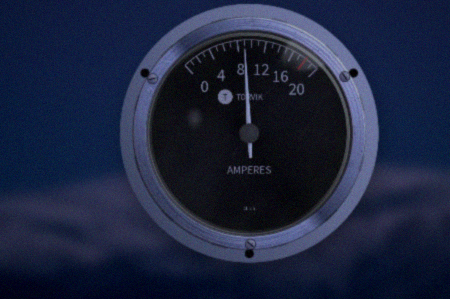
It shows 9 (A)
